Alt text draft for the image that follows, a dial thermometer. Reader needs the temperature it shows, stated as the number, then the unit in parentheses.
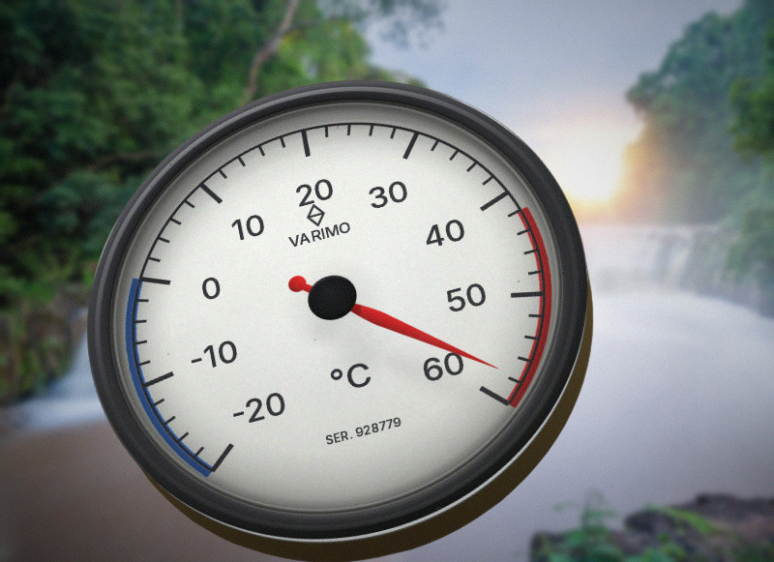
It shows 58 (°C)
